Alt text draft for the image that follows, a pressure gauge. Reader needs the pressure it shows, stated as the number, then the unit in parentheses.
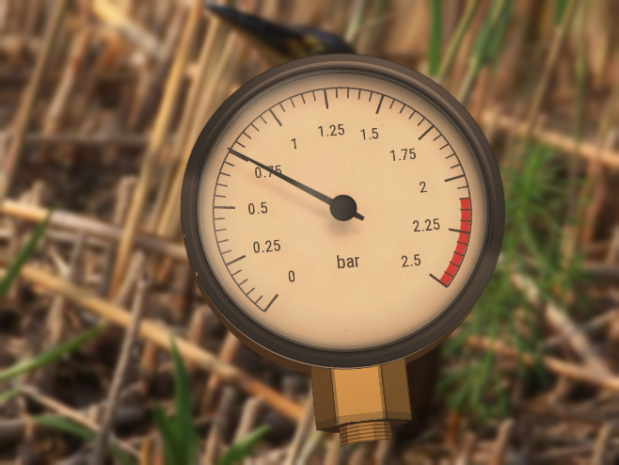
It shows 0.75 (bar)
